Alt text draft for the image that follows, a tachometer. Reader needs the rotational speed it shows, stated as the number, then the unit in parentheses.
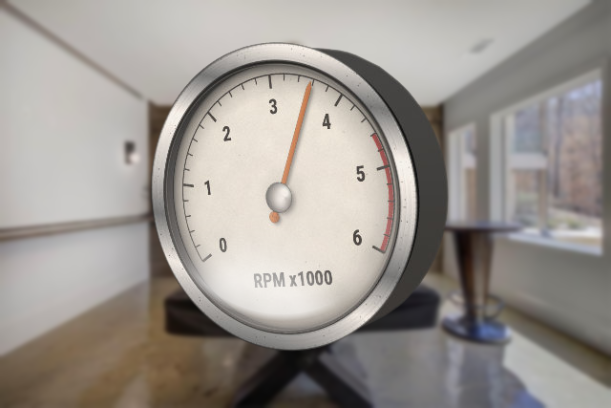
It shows 3600 (rpm)
